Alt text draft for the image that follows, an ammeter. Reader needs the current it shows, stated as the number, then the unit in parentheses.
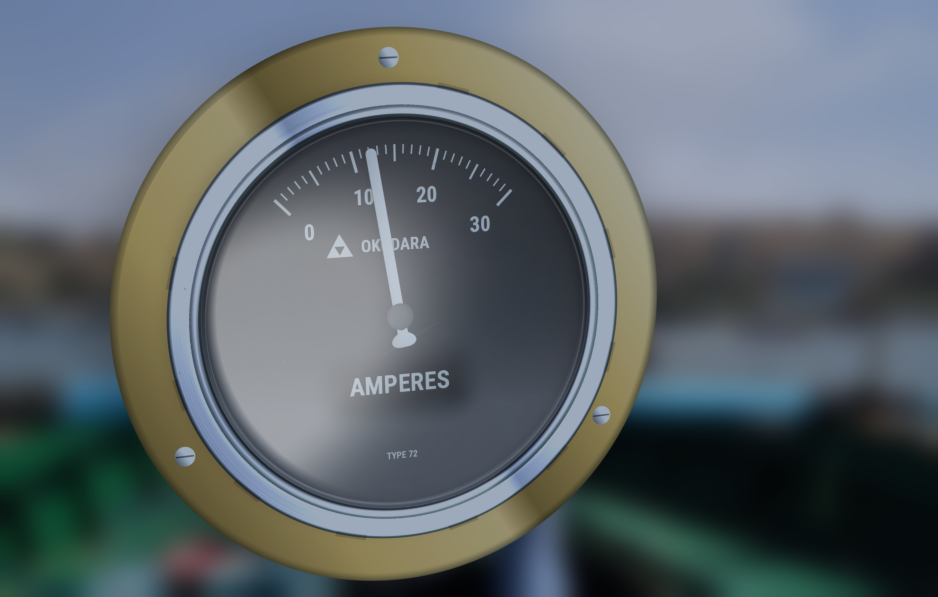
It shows 12 (A)
